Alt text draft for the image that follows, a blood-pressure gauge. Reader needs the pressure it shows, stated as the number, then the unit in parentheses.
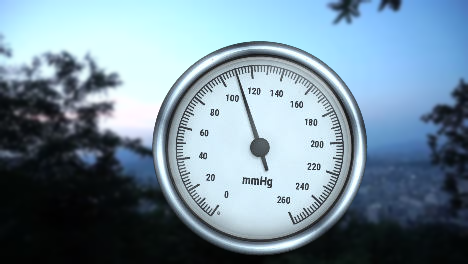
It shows 110 (mmHg)
